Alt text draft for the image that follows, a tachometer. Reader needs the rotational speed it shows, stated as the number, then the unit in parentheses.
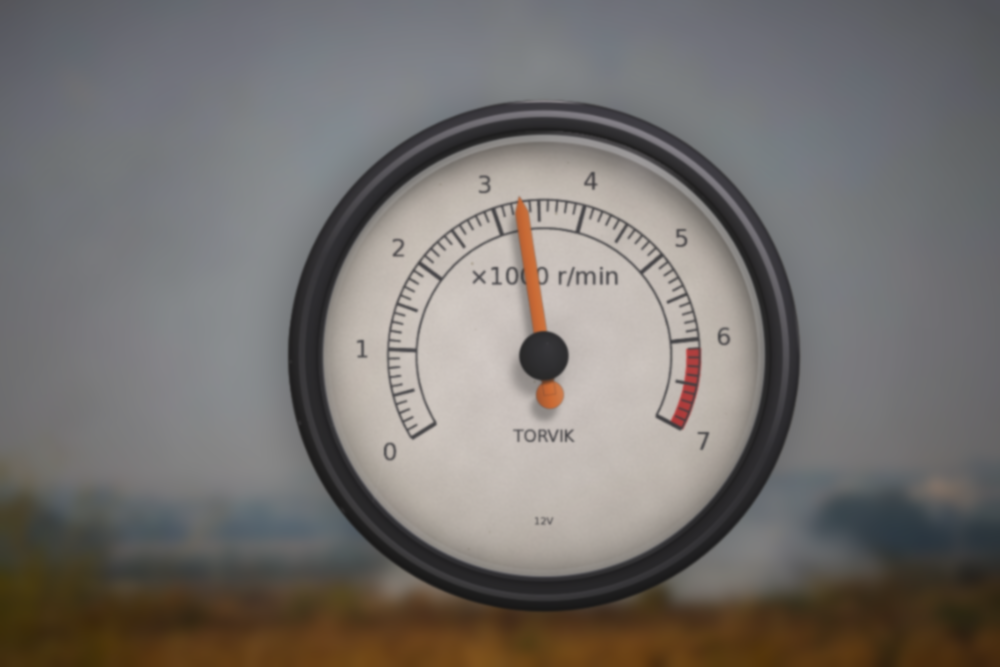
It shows 3300 (rpm)
